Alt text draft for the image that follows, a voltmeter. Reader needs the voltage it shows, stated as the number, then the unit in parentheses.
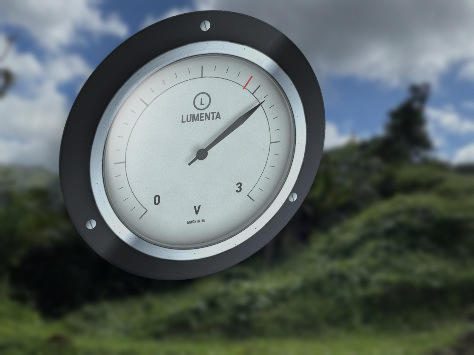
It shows 2.1 (V)
